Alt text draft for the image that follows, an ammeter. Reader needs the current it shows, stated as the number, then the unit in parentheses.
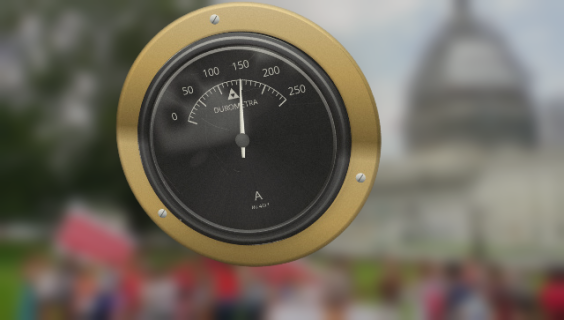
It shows 150 (A)
